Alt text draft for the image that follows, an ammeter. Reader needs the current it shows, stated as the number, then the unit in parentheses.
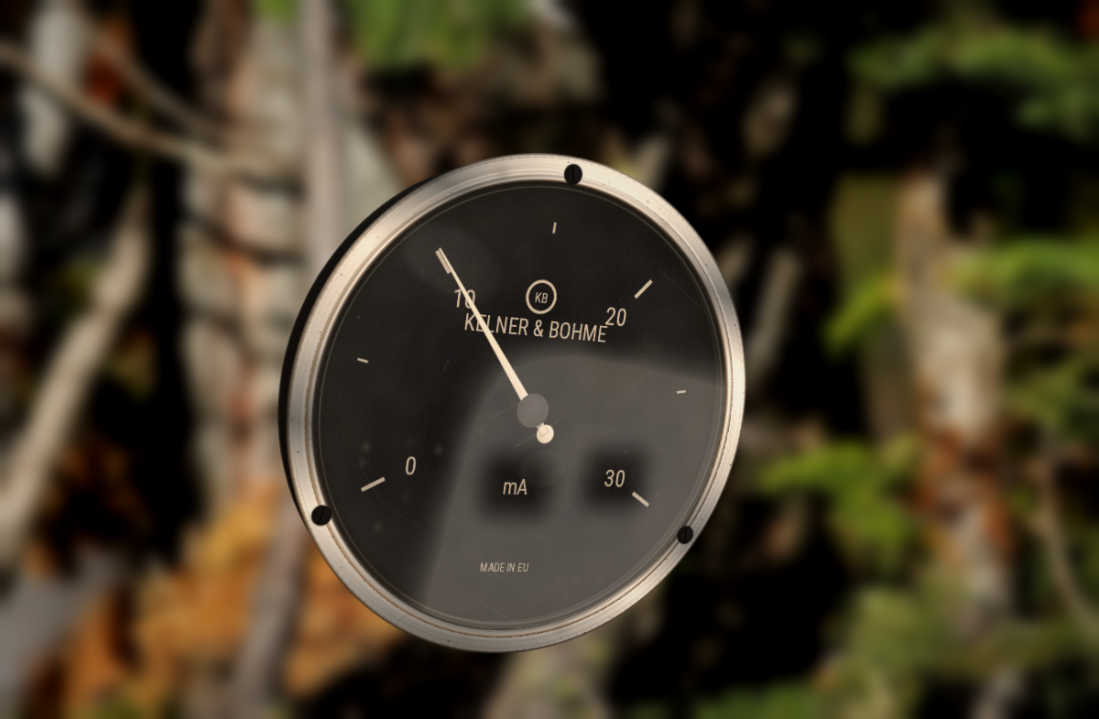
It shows 10 (mA)
